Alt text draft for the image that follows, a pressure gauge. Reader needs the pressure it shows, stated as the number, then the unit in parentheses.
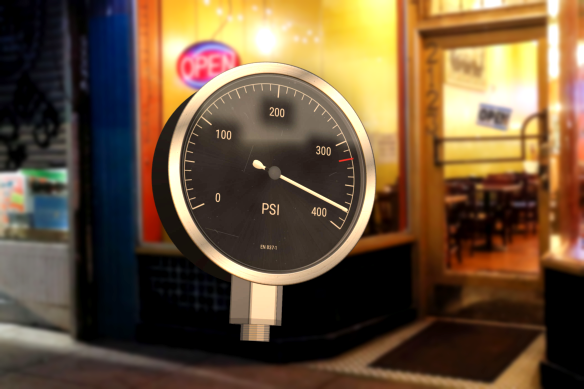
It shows 380 (psi)
